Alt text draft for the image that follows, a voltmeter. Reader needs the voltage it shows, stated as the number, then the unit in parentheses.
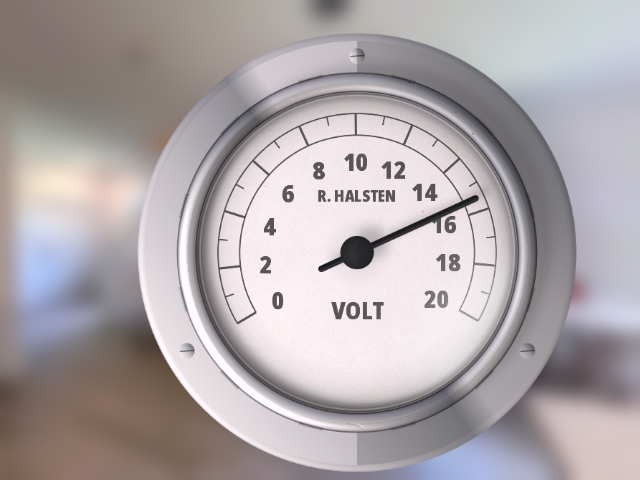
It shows 15.5 (V)
